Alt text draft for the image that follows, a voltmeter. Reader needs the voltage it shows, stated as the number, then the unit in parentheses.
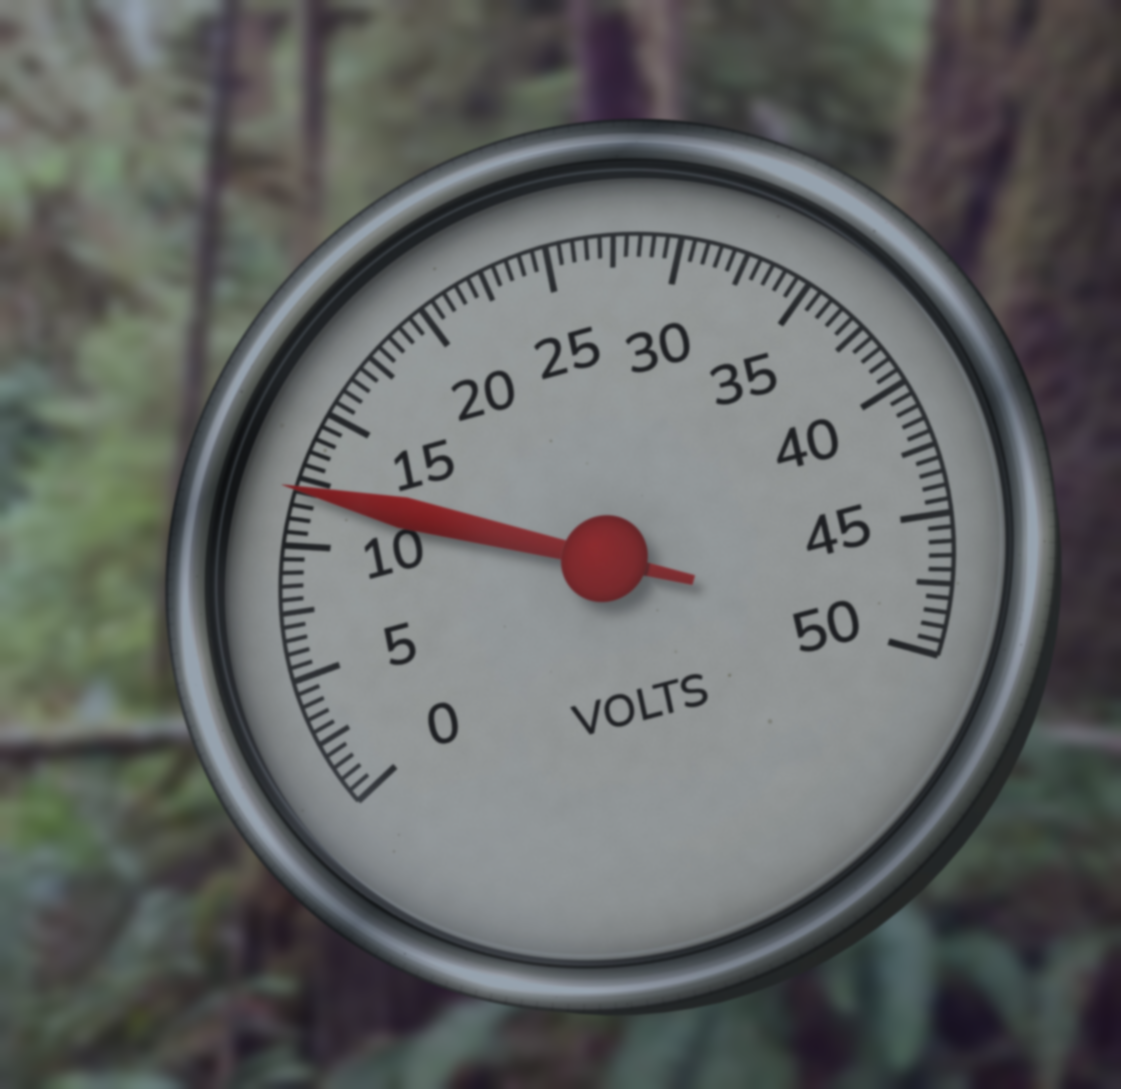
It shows 12 (V)
